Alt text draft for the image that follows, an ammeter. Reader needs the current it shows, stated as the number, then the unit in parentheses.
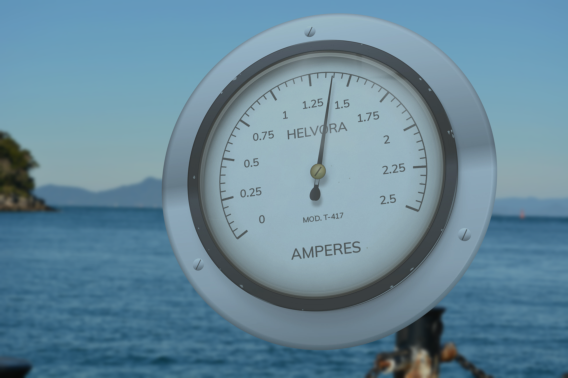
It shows 1.4 (A)
